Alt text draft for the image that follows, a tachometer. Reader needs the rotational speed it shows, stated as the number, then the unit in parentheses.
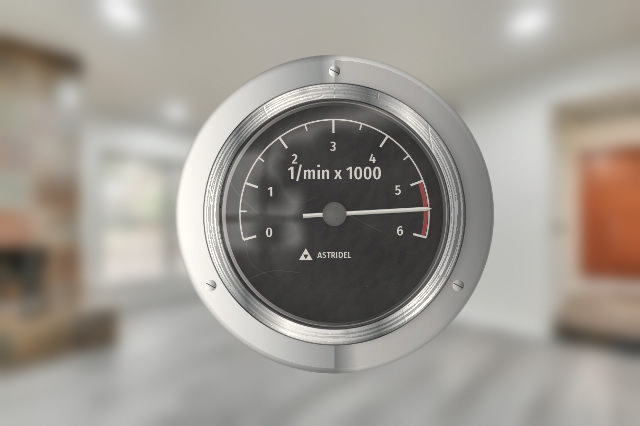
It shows 5500 (rpm)
